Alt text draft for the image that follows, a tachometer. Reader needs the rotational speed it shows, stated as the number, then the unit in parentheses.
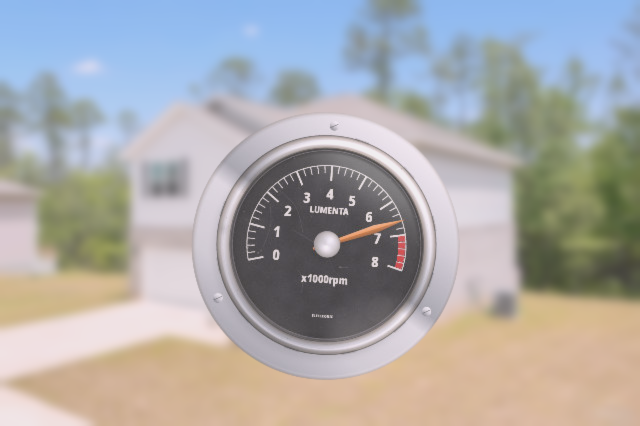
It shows 6600 (rpm)
